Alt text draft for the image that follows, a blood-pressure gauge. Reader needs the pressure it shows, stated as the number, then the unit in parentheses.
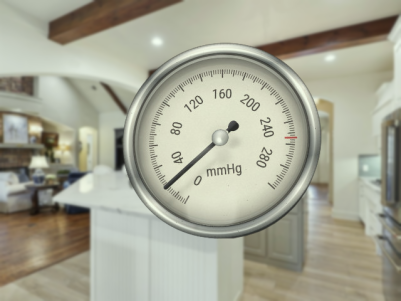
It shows 20 (mmHg)
